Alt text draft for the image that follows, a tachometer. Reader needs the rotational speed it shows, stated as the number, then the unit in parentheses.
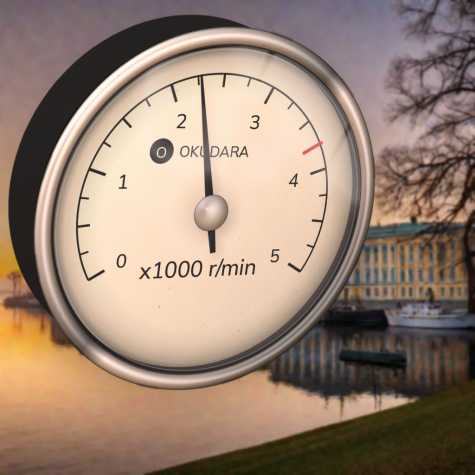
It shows 2250 (rpm)
